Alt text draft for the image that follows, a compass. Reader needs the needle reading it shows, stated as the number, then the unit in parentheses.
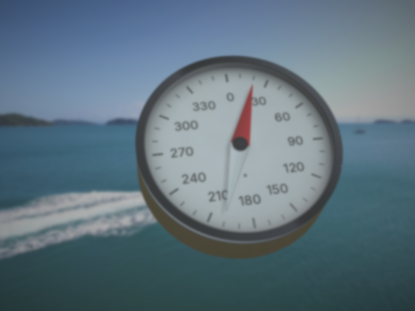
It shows 20 (°)
